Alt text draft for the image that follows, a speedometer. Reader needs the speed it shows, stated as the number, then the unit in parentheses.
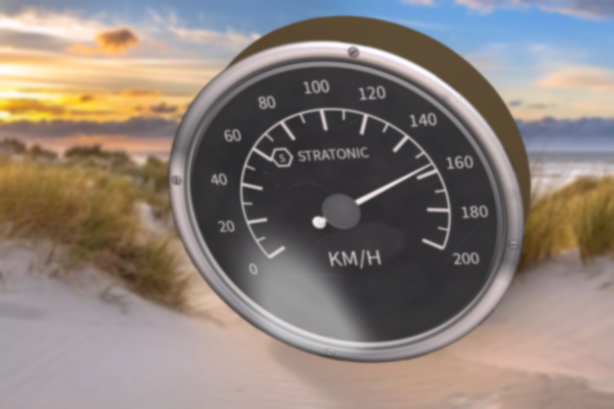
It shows 155 (km/h)
